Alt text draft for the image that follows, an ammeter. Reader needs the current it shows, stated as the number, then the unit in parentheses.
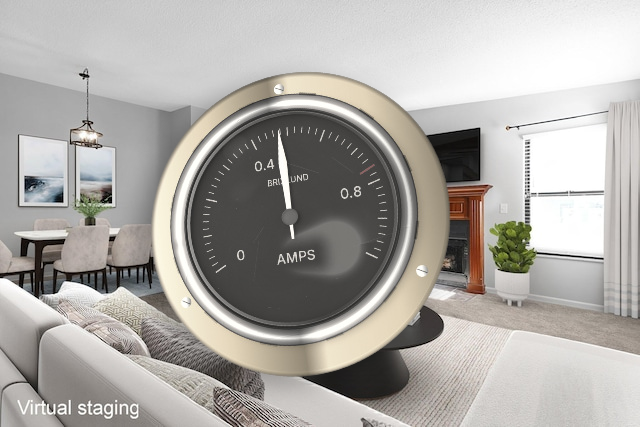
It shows 0.48 (A)
